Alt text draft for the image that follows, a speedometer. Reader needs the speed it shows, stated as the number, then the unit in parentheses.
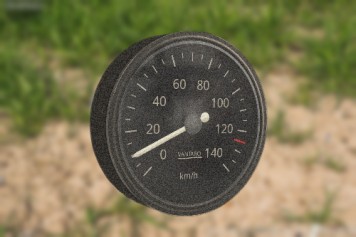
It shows 10 (km/h)
